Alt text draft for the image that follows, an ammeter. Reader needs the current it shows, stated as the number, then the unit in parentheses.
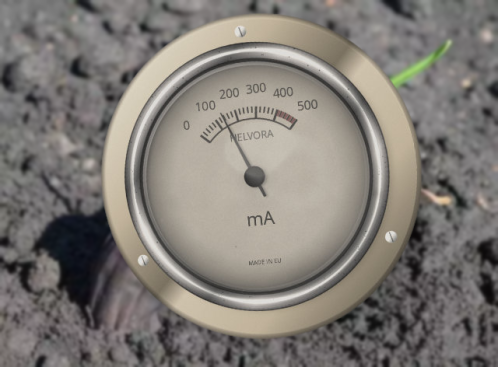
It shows 140 (mA)
